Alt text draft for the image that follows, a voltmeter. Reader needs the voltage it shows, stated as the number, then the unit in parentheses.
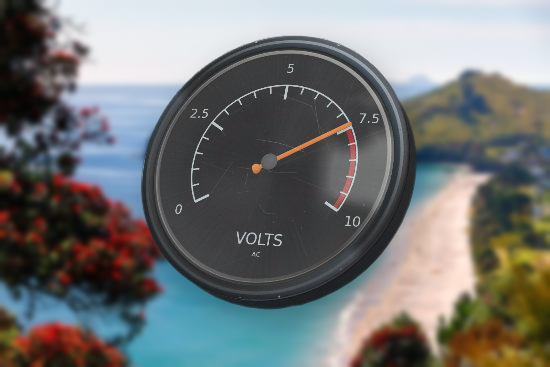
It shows 7.5 (V)
